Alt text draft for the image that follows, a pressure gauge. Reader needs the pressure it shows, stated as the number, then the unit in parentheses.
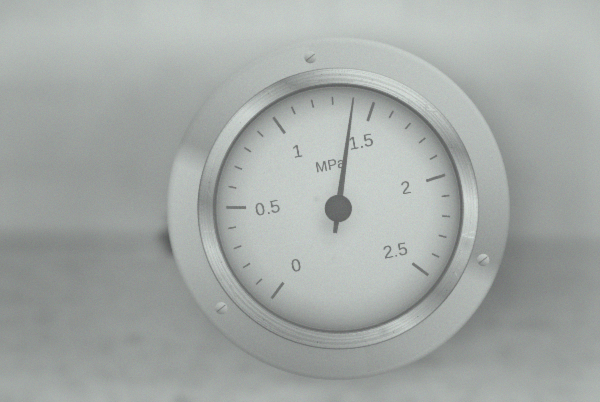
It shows 1.4 (MPa)
